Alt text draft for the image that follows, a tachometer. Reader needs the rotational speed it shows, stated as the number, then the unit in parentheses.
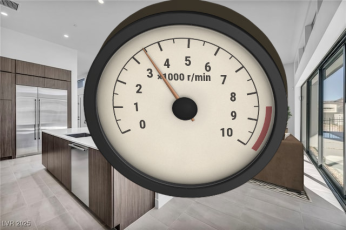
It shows 3500 (rpm)
